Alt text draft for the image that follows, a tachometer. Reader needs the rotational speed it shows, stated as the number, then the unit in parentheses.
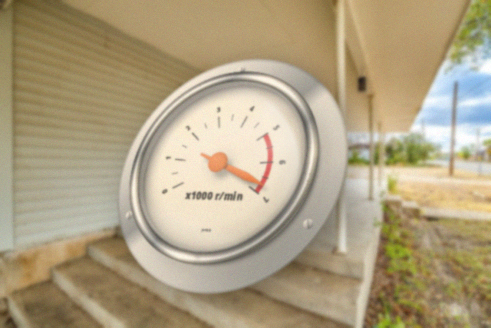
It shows 6750 (rpm)
